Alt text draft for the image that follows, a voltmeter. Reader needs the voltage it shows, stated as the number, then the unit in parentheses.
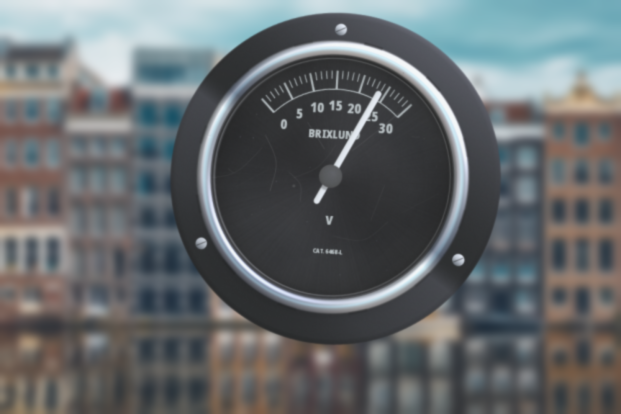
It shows 24 (V)
